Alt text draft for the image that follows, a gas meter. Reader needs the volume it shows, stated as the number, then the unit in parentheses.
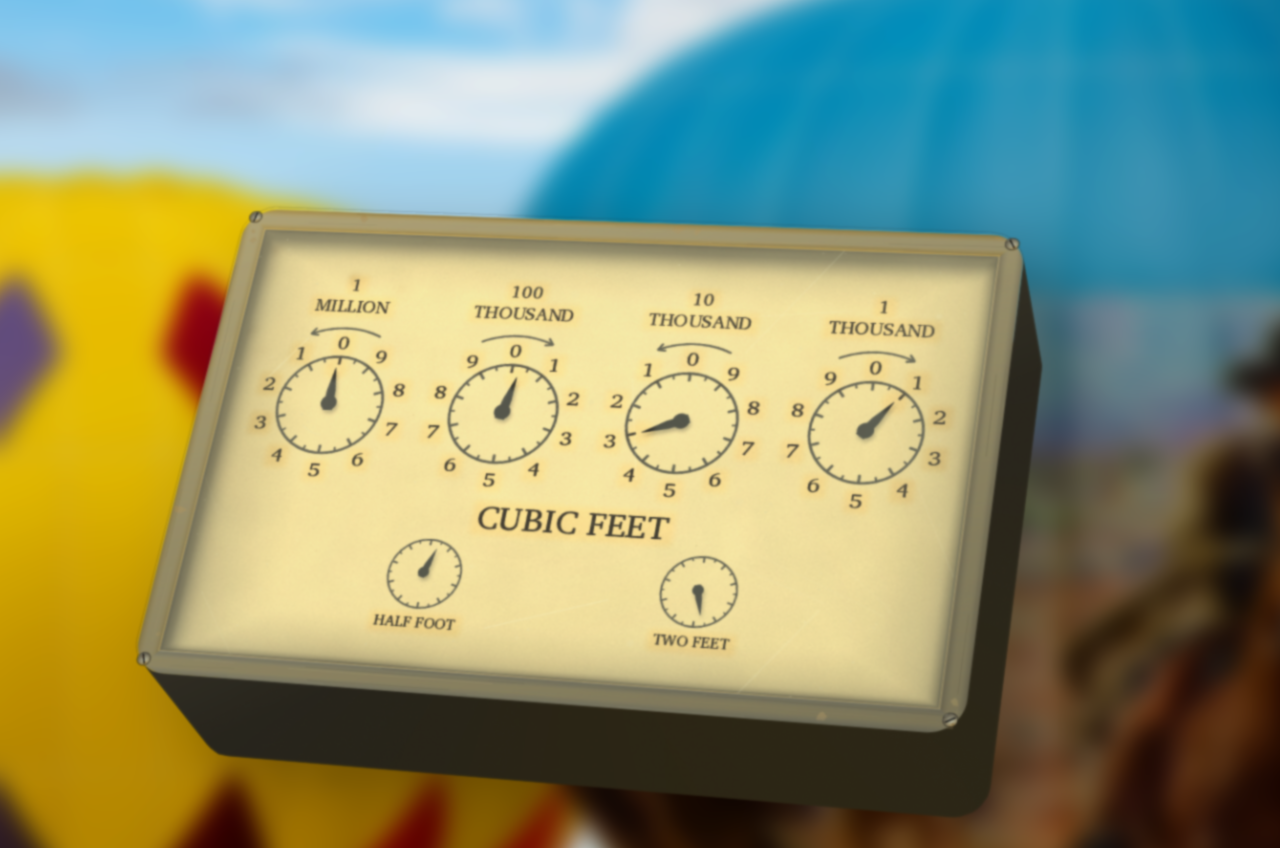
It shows 3100 (ft³)
